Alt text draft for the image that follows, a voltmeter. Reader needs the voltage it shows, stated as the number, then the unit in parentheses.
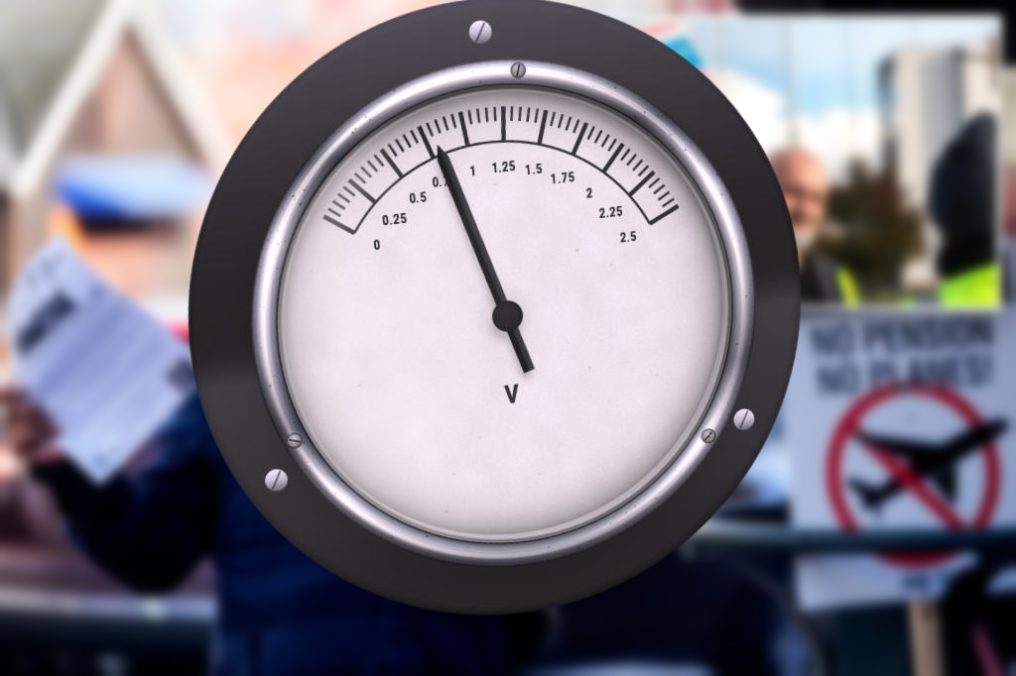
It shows 0.8 (V)
